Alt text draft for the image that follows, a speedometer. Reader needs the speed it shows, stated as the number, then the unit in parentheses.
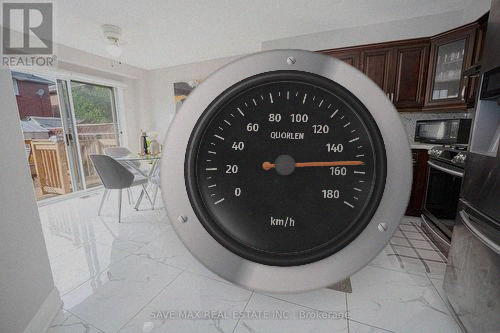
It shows 155 (km/h)
